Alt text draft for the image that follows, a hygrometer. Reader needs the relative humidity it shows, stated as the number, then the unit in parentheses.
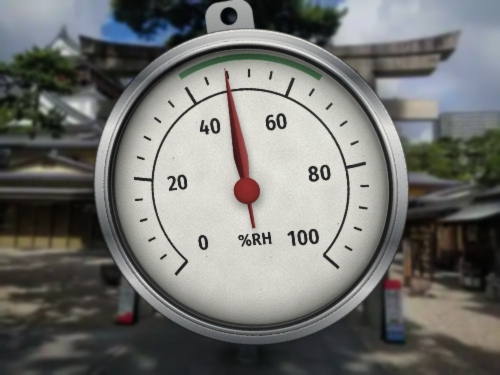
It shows 48 (%)
